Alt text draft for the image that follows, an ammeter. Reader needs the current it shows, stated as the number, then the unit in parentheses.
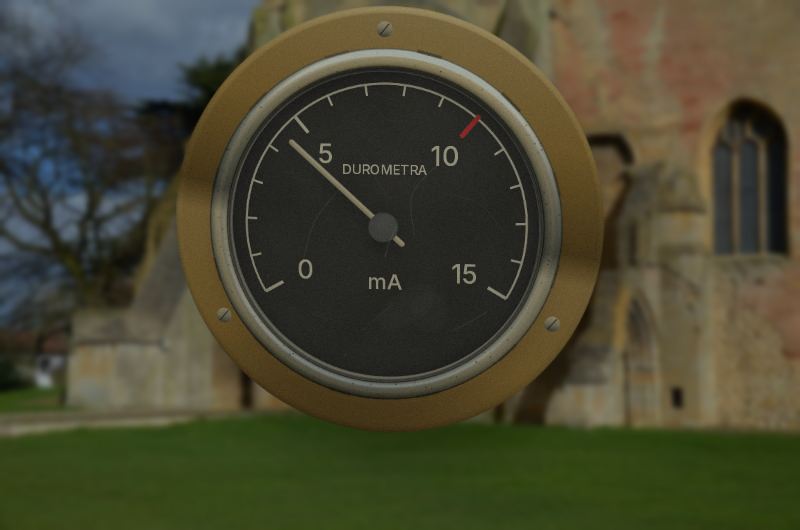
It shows 4.5 (mA)
